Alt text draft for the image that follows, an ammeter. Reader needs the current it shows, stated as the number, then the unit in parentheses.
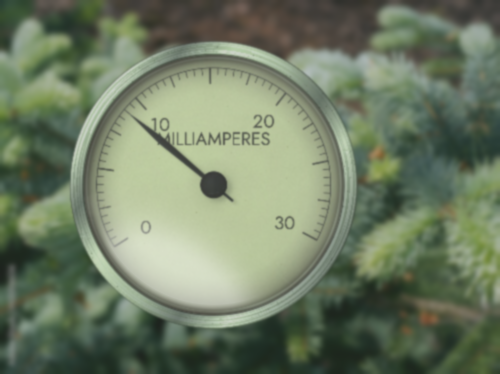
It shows 9 (mA)
